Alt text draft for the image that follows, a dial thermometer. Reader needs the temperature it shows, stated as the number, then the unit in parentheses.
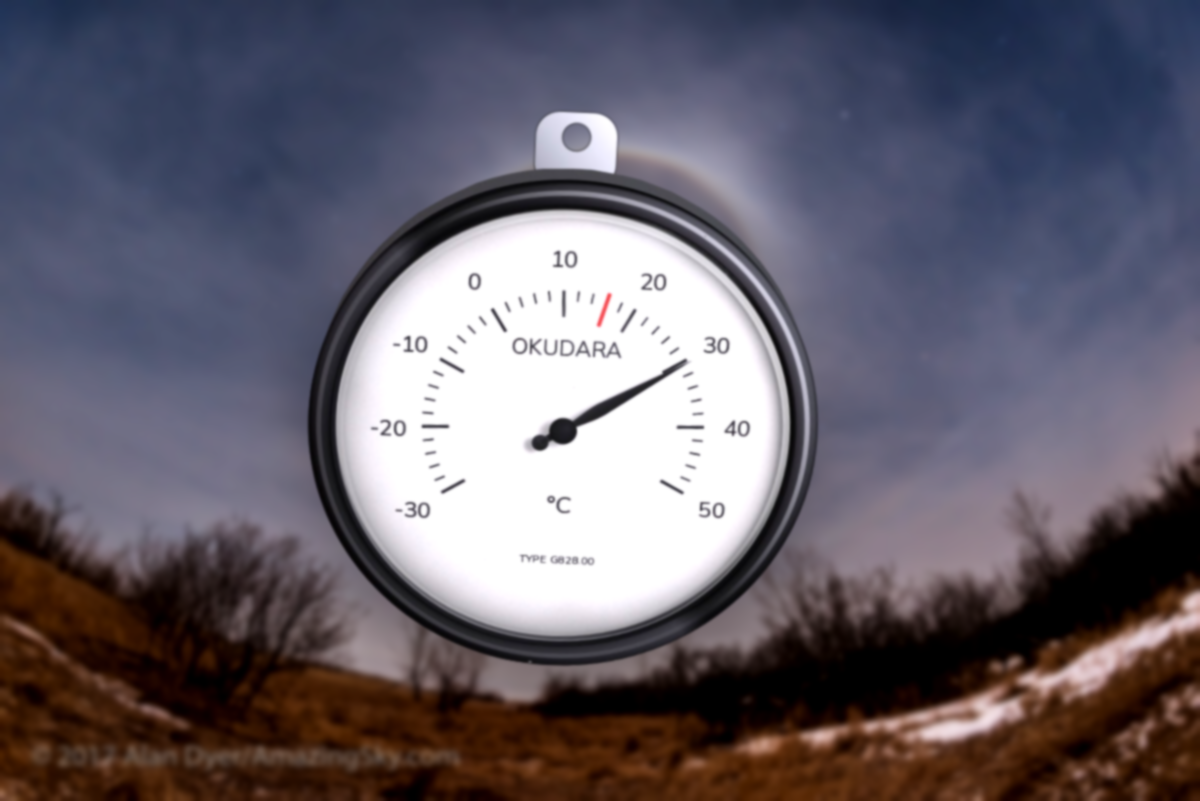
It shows 30 (°C)
